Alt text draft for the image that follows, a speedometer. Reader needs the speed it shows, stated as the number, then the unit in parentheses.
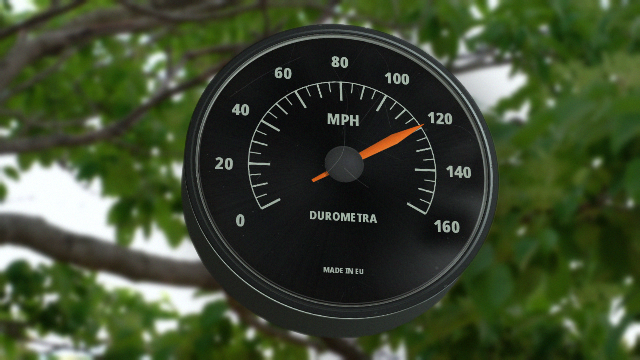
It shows 120 (mph)
